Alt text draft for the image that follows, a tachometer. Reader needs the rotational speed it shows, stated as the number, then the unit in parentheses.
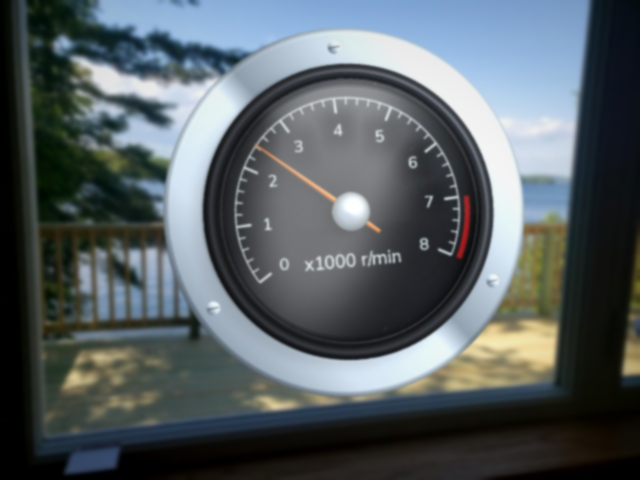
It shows 2400 (rpm)
